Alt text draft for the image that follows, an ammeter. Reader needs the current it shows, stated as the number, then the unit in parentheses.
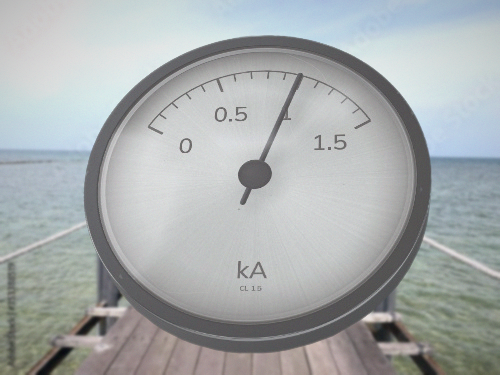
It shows 1 (kA)
